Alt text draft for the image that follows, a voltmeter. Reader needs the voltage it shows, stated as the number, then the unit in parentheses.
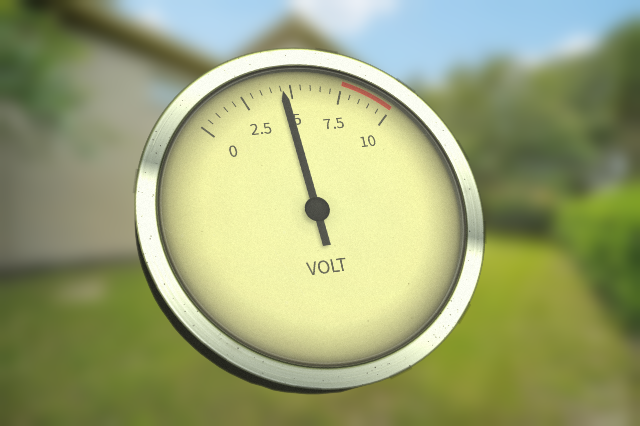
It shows 4.5 (V)
